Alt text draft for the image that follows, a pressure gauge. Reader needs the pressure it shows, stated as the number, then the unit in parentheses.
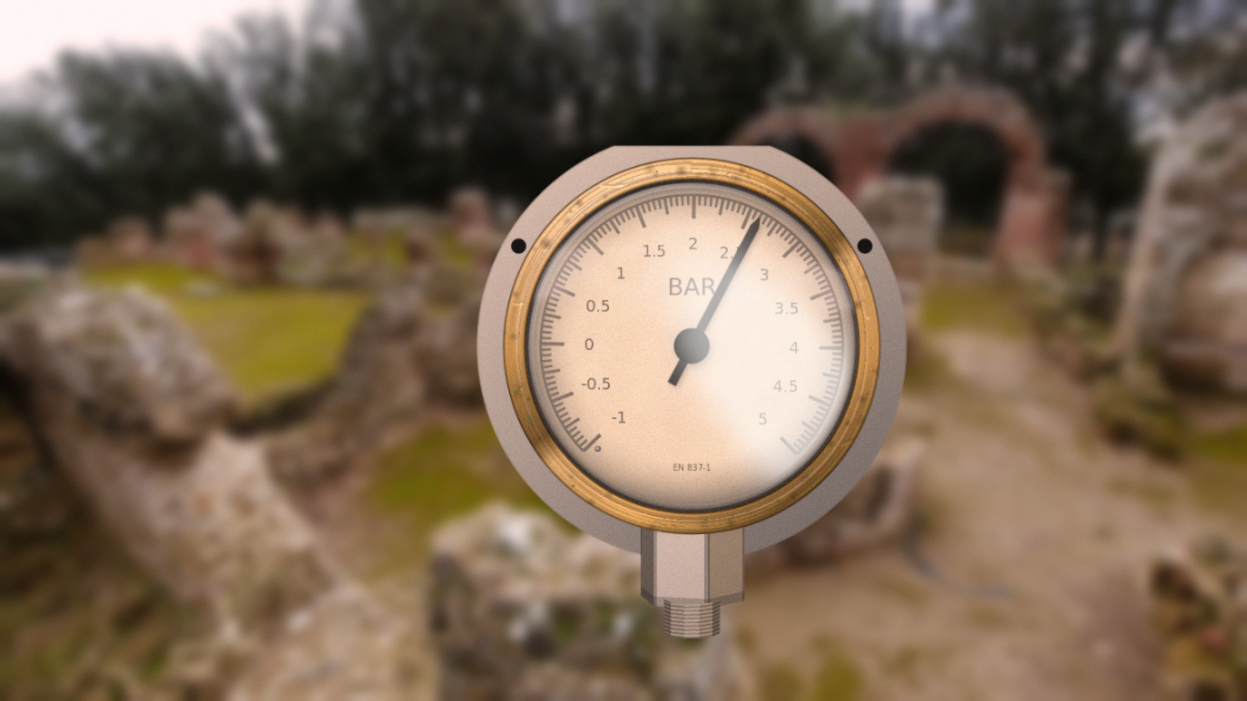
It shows 2.6 (bar)
